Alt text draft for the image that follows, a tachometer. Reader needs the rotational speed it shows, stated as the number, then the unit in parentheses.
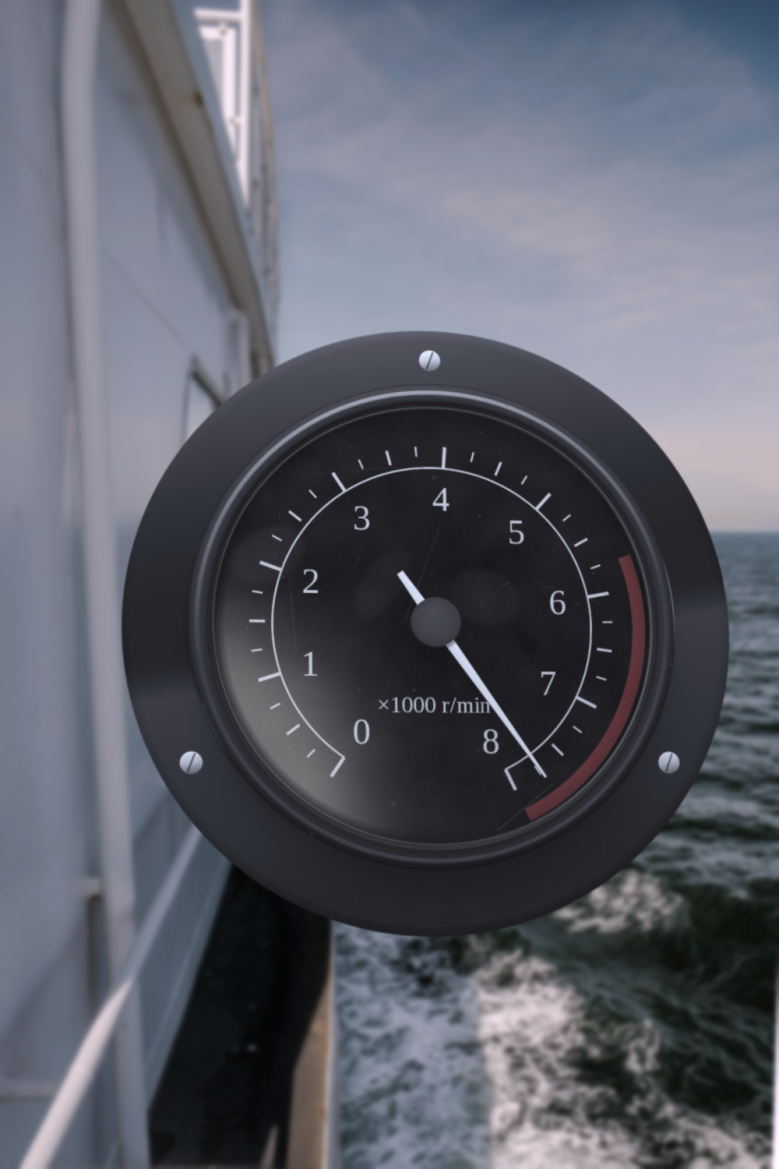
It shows 7750 (rpm)
